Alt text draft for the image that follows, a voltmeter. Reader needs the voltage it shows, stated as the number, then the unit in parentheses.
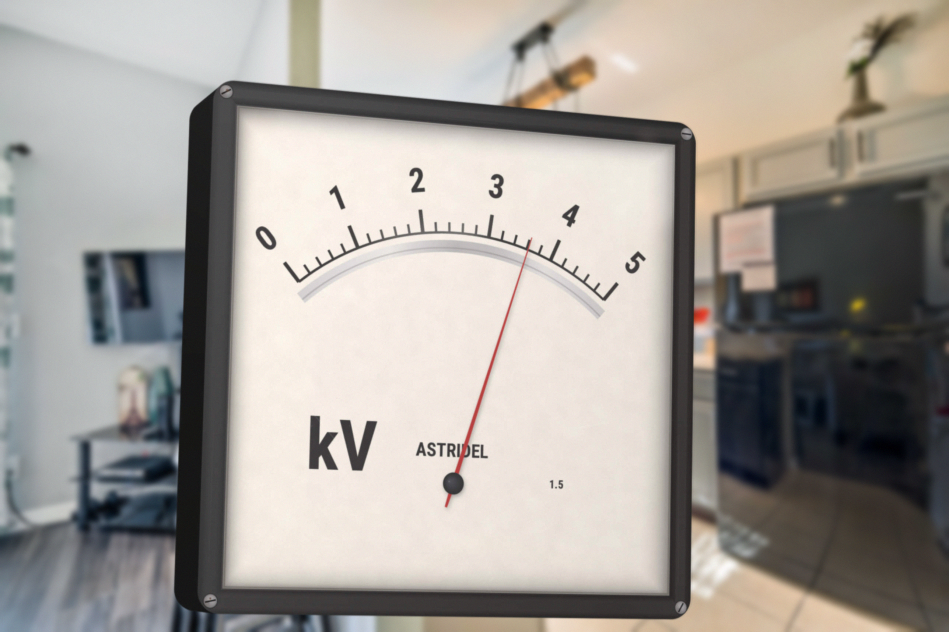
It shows 3.6 (kV)
